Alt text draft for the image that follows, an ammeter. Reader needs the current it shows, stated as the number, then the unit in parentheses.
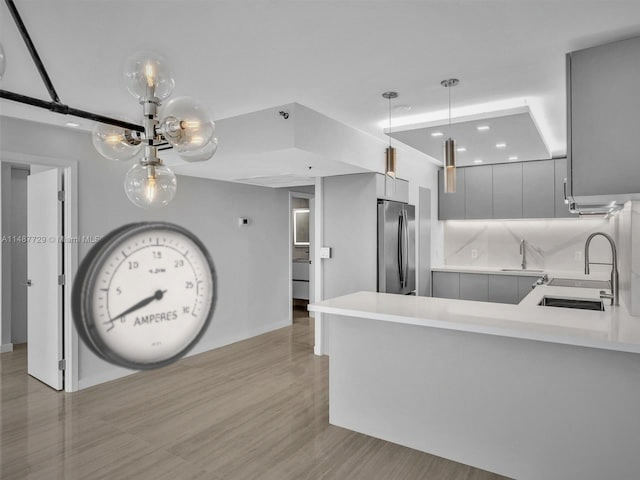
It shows 1 (A)
